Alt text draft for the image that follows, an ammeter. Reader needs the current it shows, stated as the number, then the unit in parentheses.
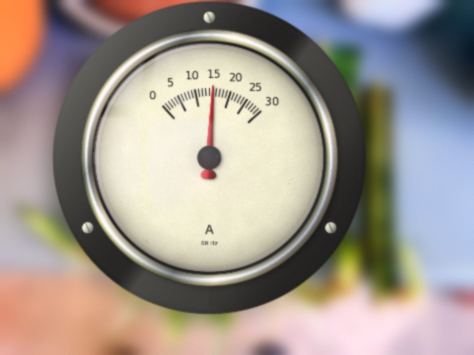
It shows 15 (A)
